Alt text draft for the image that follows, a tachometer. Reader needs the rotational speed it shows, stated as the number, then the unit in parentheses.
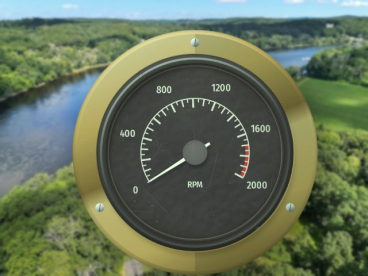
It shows 0 (rpm)
